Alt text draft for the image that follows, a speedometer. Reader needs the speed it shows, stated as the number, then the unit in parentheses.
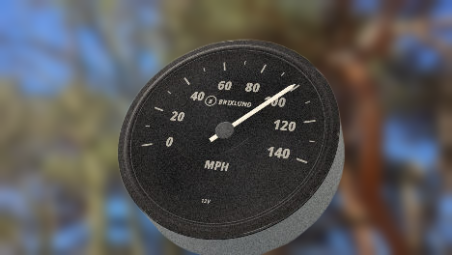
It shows 100 (mph)
